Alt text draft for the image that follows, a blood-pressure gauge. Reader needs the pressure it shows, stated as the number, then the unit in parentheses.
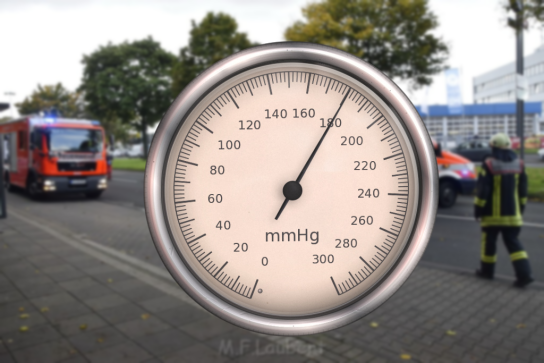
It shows 180 (mmHg)
